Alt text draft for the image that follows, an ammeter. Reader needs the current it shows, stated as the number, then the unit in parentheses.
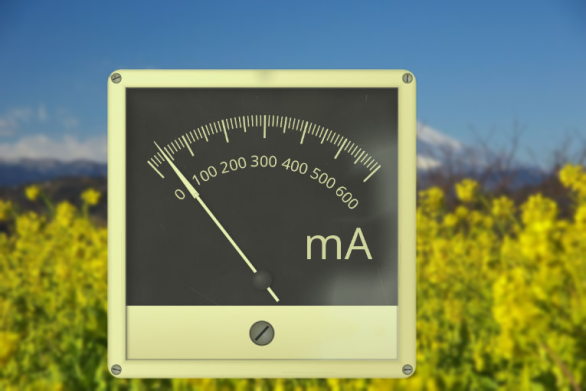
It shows 40 (mA)
